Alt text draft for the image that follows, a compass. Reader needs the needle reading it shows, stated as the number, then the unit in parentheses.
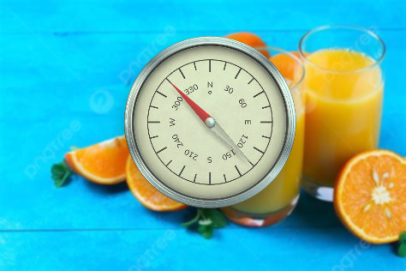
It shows 315 (°)
